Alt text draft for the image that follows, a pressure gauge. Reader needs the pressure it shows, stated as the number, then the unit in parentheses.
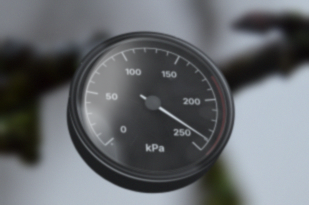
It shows 240 (kPa)
